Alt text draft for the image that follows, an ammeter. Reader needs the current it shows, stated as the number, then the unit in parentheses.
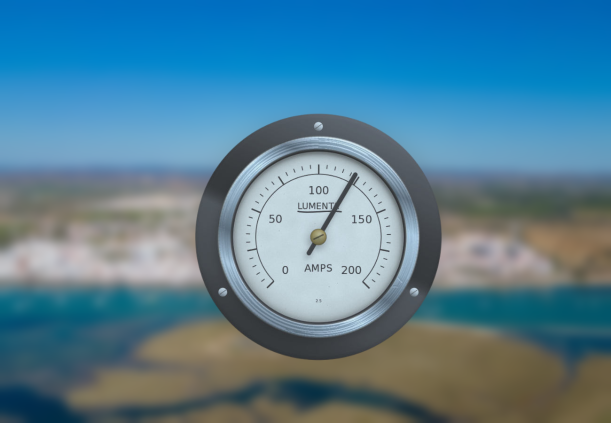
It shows 122.5 (A)
